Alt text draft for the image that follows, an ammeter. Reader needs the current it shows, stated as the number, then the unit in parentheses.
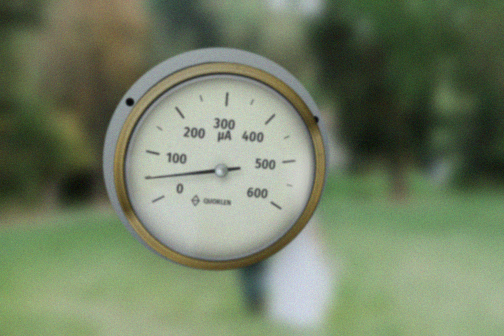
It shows 50 (µA)
